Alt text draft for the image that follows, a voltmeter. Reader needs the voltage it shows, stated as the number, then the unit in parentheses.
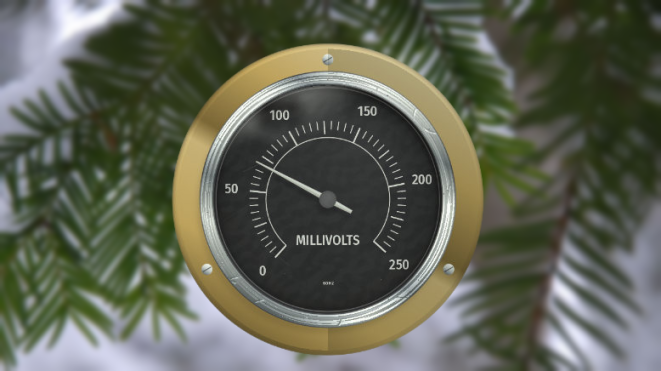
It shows 70 (mV)
